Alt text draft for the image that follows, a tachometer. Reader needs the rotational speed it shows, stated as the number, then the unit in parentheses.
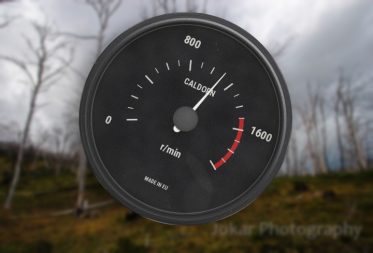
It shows 1100 (rpm)
